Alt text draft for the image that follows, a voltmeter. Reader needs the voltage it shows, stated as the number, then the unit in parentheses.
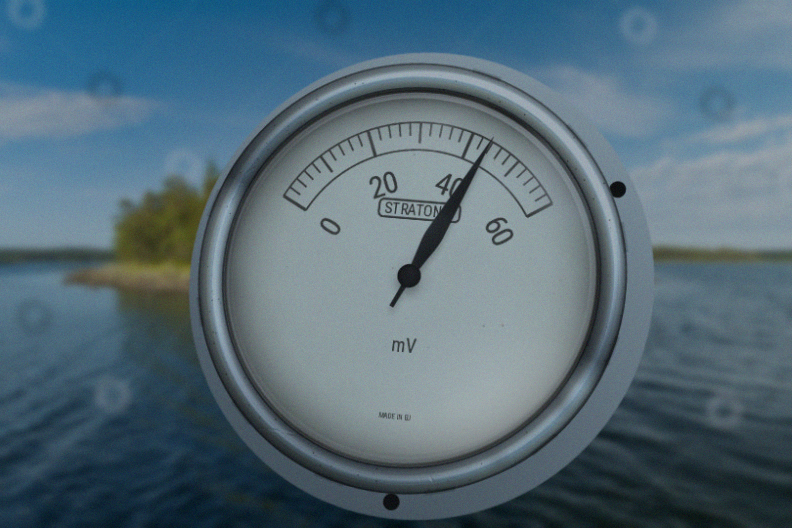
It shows 44 (mV)
